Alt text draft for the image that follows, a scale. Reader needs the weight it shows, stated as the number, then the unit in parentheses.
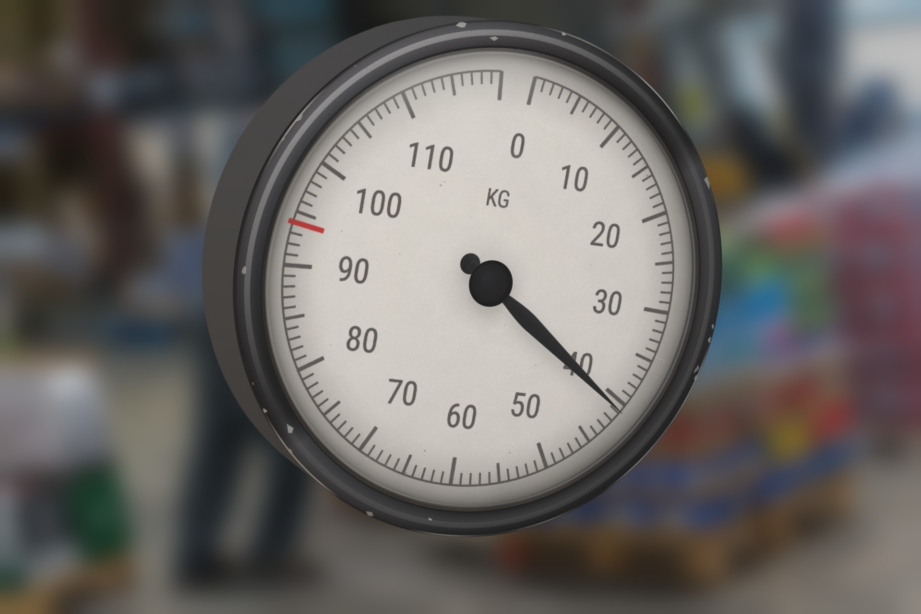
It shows 41 (kg)
